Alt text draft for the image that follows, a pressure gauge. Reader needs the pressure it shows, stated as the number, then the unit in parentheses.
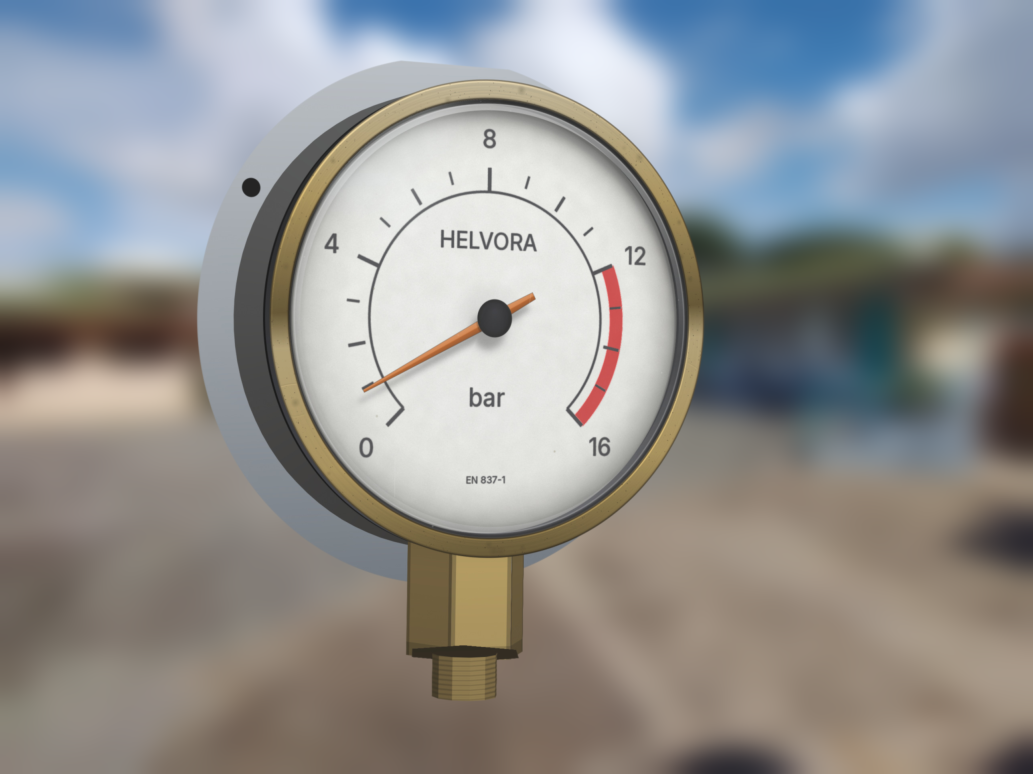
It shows 1 (bar)
